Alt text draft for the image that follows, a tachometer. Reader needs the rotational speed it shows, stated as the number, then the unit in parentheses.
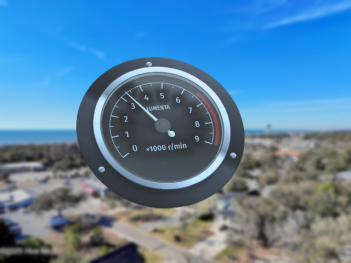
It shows 3250 (rpm)
